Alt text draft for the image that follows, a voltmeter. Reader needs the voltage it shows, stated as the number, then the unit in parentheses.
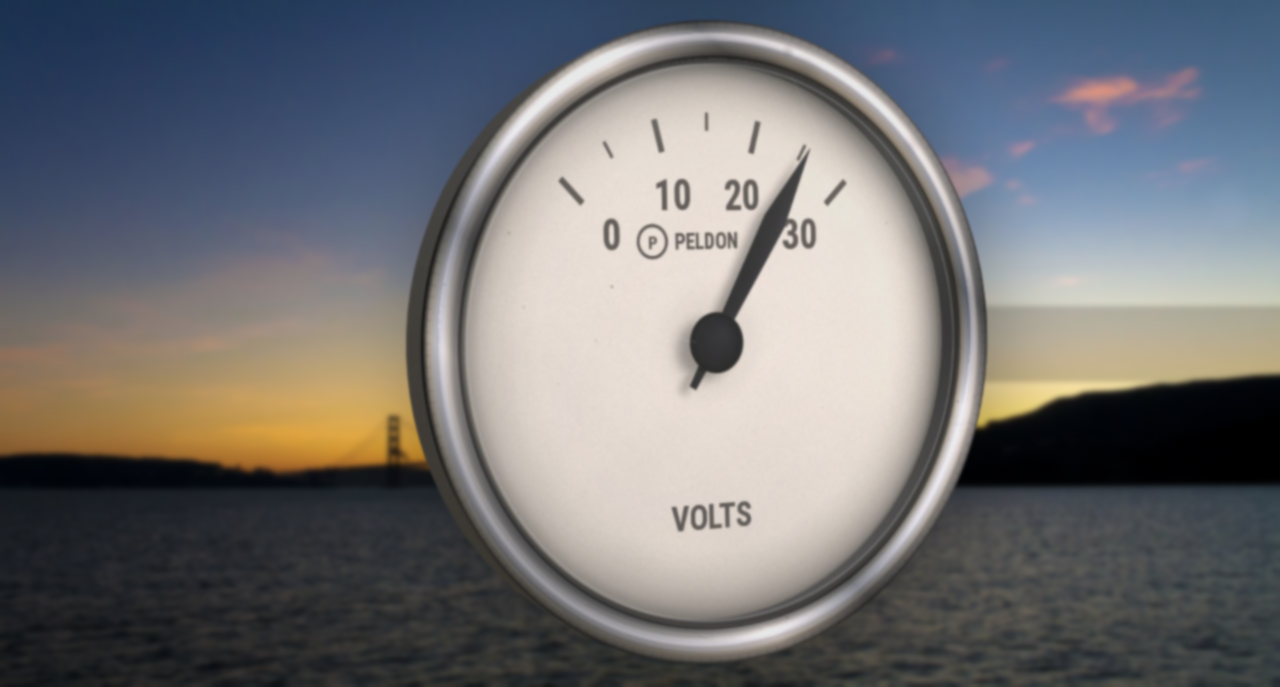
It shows 25 (V)
